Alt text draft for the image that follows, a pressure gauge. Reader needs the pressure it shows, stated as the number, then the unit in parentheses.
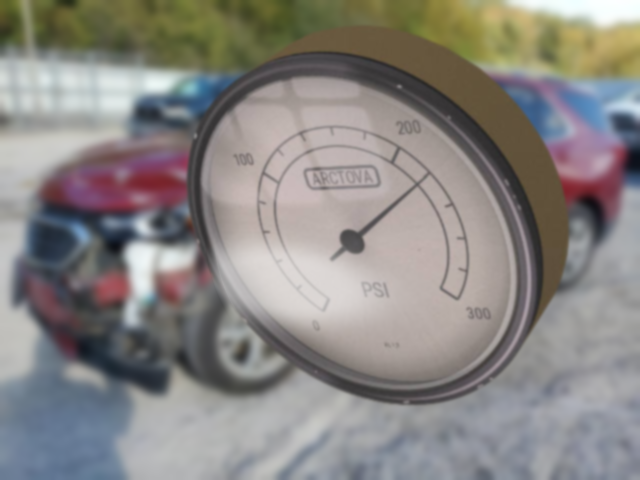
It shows 220 (psi)
